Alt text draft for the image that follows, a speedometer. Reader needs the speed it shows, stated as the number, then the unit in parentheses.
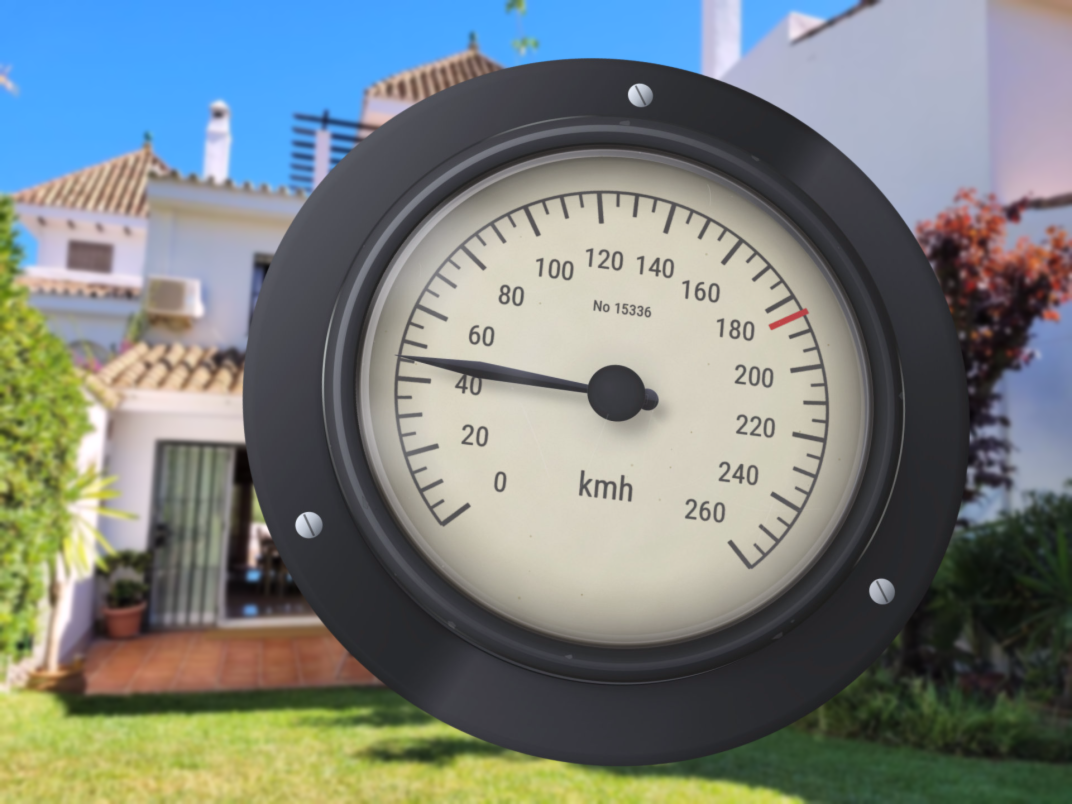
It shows 45 (km/h)
